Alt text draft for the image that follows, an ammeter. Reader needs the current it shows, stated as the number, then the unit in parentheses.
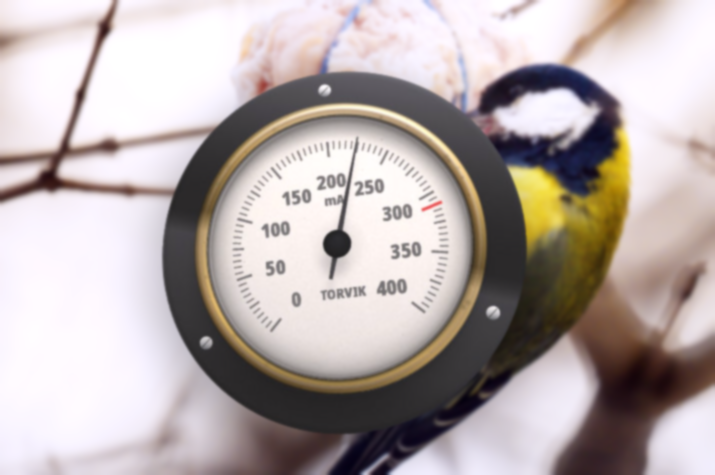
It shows 225 (mA)
